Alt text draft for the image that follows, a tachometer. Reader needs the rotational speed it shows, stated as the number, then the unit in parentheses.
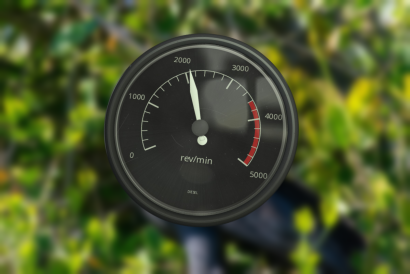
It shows 2100 (rpm)
